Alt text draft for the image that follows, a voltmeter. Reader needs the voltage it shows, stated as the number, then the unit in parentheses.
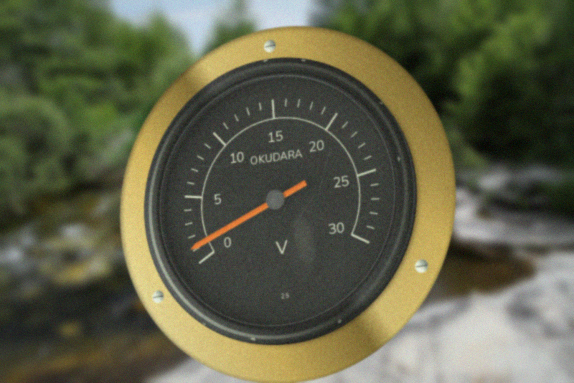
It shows 1 (V)
